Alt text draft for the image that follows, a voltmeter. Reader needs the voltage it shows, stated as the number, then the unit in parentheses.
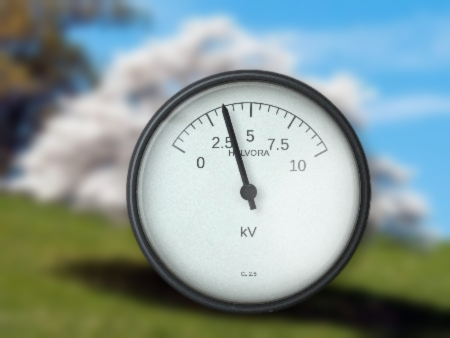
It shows 3.5 (kV)
